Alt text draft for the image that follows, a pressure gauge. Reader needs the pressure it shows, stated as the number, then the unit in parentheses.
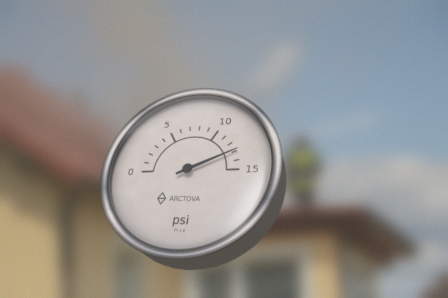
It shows 13 (psi)
